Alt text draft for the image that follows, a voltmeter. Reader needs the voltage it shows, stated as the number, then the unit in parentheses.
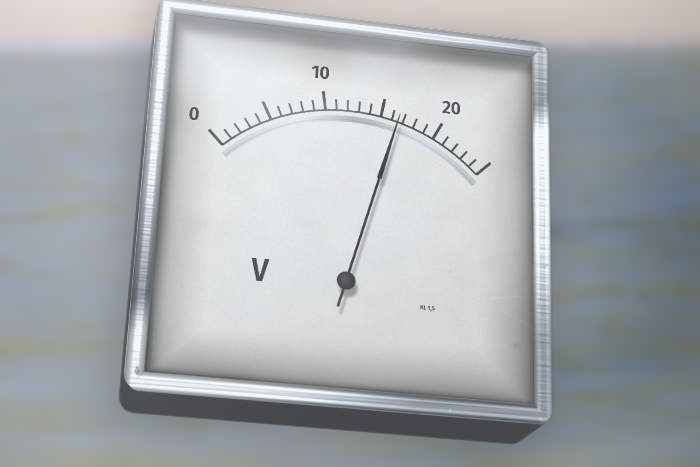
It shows 16.5 (V)
